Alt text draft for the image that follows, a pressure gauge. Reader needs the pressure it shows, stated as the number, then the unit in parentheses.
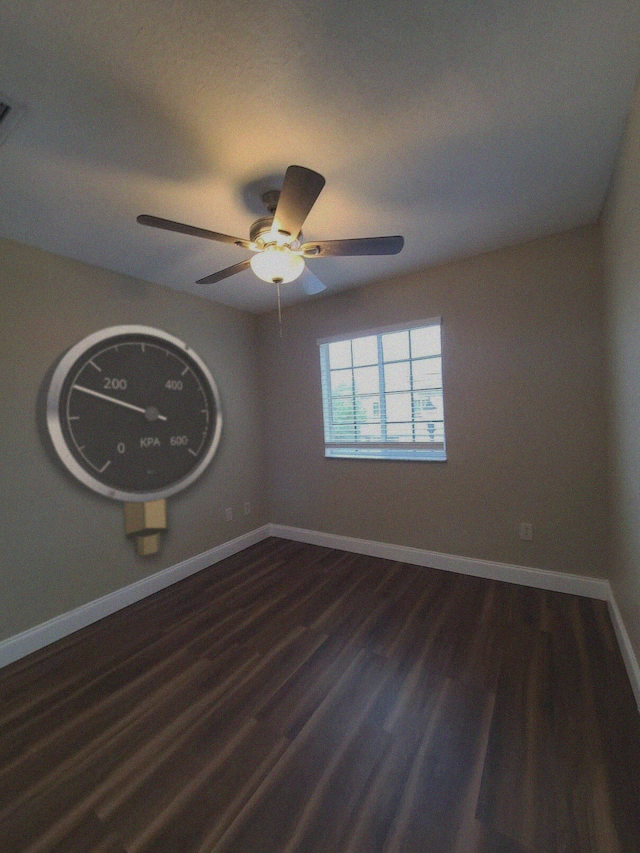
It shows 150 (kPa)
